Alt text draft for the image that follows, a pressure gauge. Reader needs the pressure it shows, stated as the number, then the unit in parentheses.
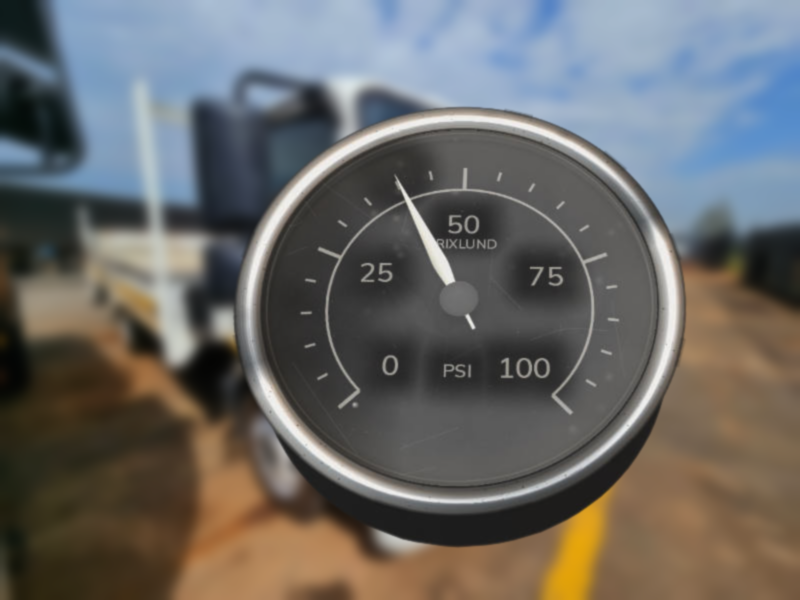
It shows 40 (psi)
